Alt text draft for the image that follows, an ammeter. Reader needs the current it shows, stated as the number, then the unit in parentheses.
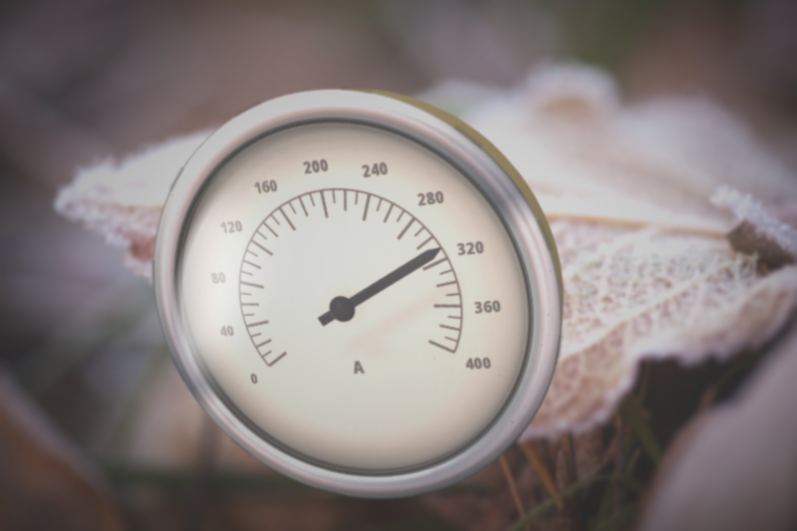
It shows 310 (A)
